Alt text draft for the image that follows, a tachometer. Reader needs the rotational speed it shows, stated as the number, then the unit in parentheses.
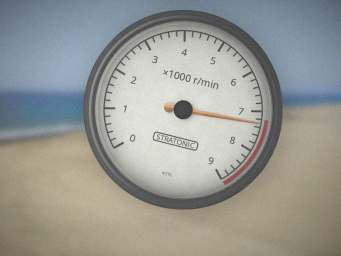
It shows 7300 (rpm)
